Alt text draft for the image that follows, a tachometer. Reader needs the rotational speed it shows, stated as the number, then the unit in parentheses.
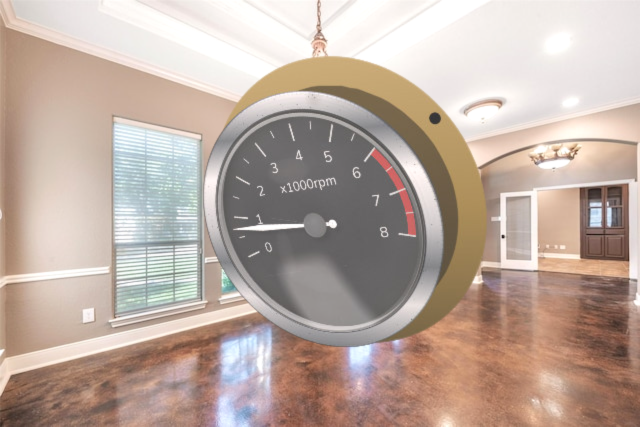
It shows 750 (rpm)
